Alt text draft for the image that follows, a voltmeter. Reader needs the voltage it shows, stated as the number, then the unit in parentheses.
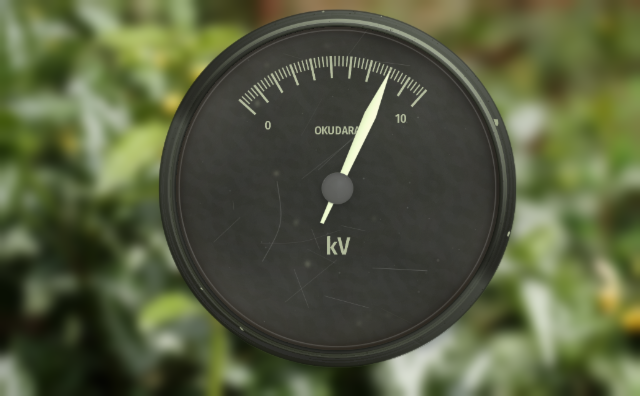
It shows 8 (kV)
